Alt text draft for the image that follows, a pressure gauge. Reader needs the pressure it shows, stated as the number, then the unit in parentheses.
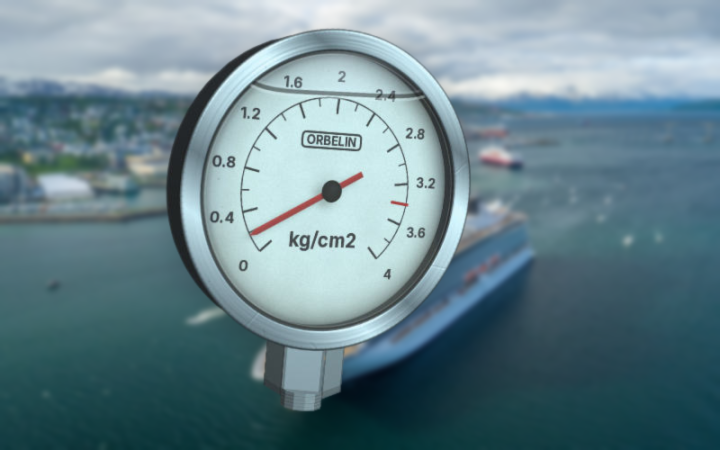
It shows 0.2 (kg/cm²)
